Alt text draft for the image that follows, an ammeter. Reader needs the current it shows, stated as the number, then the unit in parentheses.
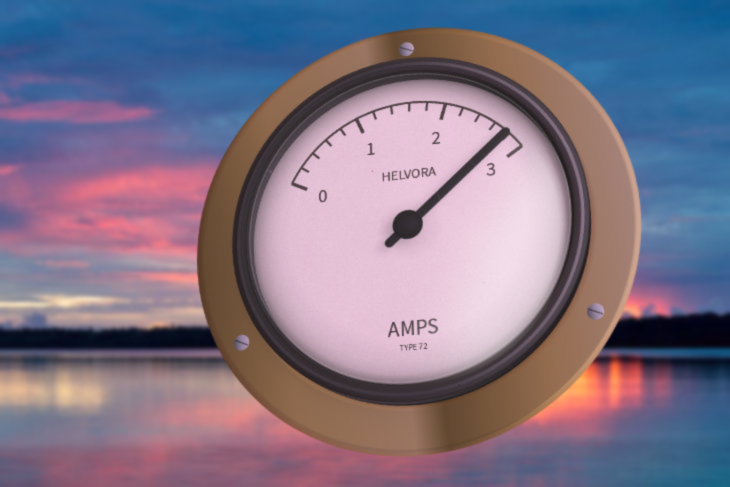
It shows 2.8 (A)
